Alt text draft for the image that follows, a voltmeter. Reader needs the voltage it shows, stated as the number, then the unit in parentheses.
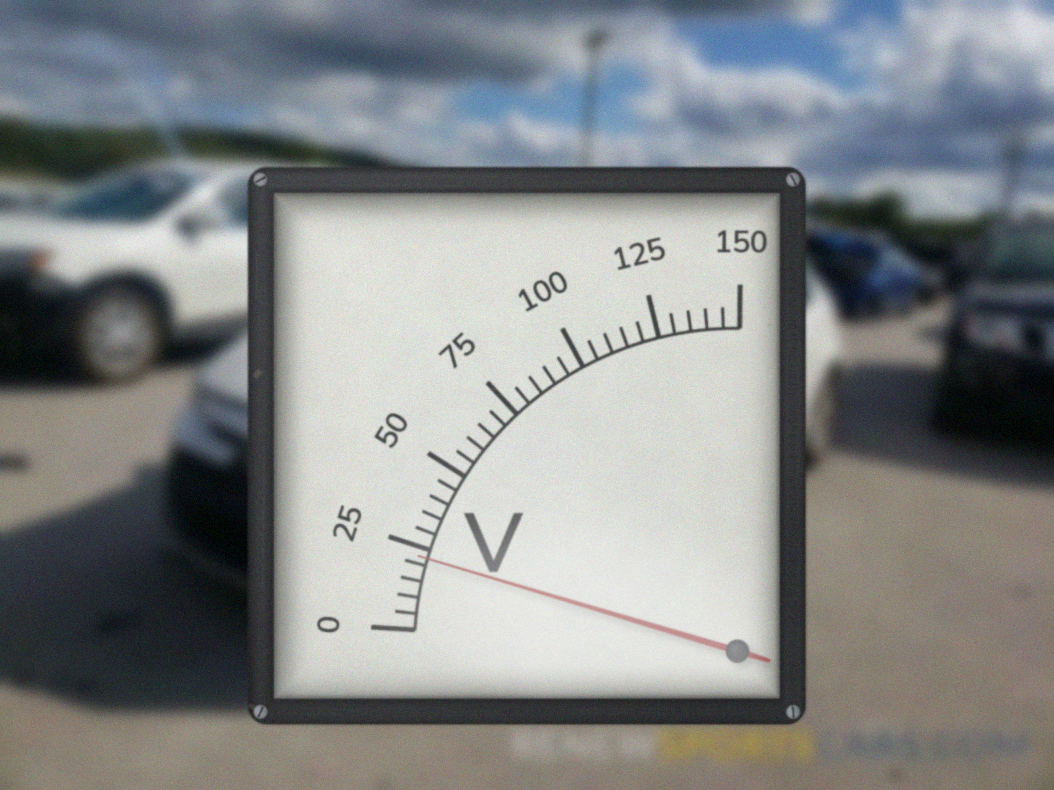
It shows 22.5 (V)
